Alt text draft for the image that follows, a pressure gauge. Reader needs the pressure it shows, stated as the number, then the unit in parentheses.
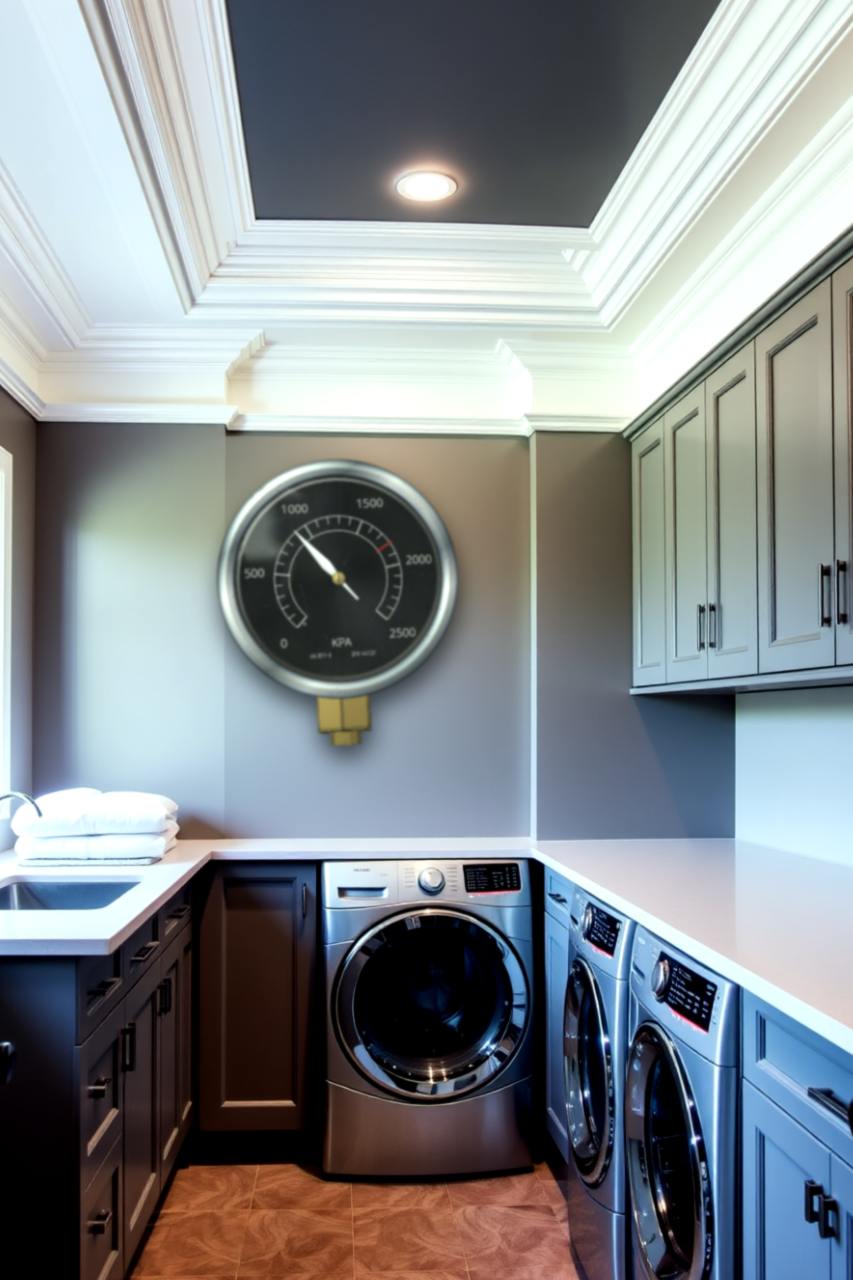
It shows 900 (kPa)
